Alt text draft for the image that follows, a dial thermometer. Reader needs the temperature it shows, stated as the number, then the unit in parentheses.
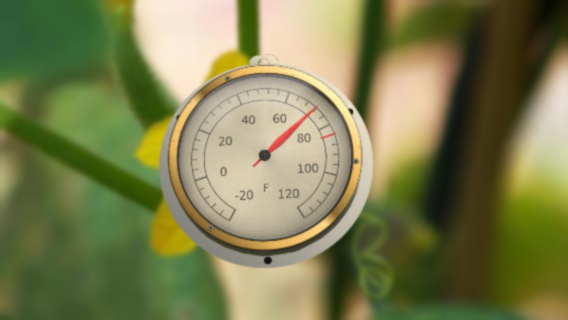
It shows 72 (°F)
